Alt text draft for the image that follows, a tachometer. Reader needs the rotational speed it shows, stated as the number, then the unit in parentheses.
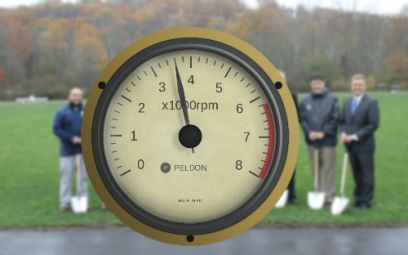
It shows 3600 (rpm)
